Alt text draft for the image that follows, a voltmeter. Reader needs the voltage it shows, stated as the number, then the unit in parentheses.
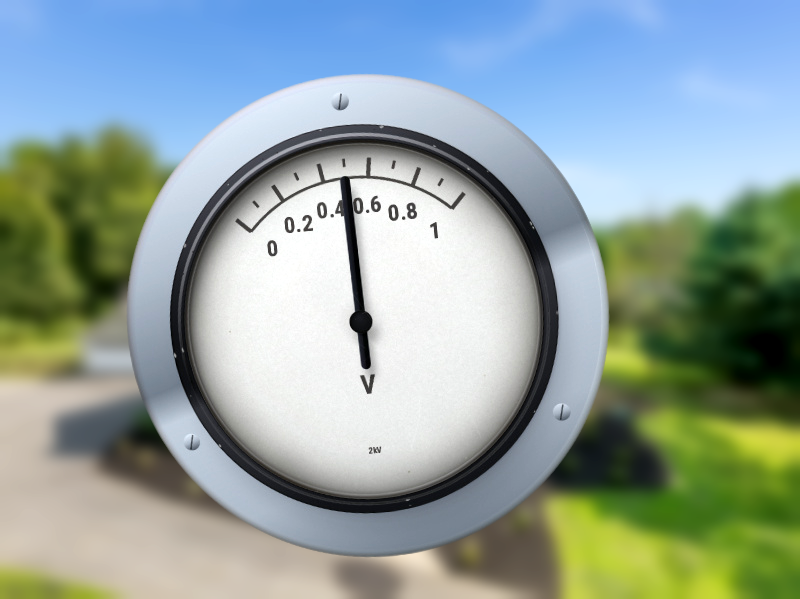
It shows 0.5 (V)
